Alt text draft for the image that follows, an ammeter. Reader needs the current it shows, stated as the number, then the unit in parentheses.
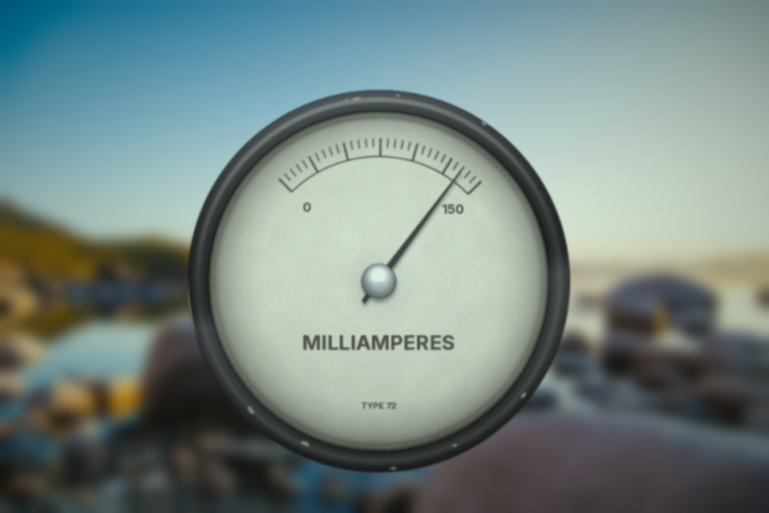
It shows 135 (mA)
